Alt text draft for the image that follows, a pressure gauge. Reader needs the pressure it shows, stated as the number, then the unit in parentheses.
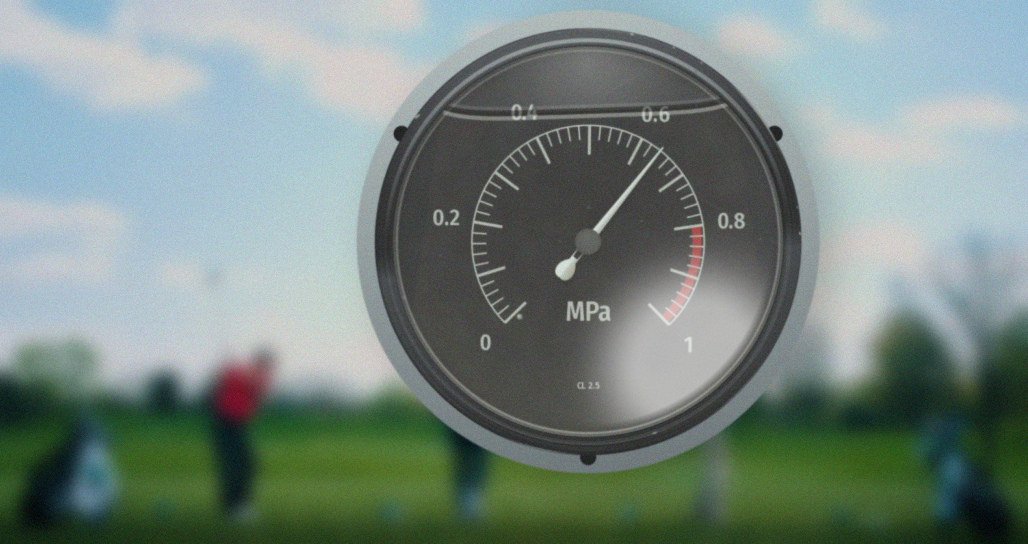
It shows 0.64 (MPa)
